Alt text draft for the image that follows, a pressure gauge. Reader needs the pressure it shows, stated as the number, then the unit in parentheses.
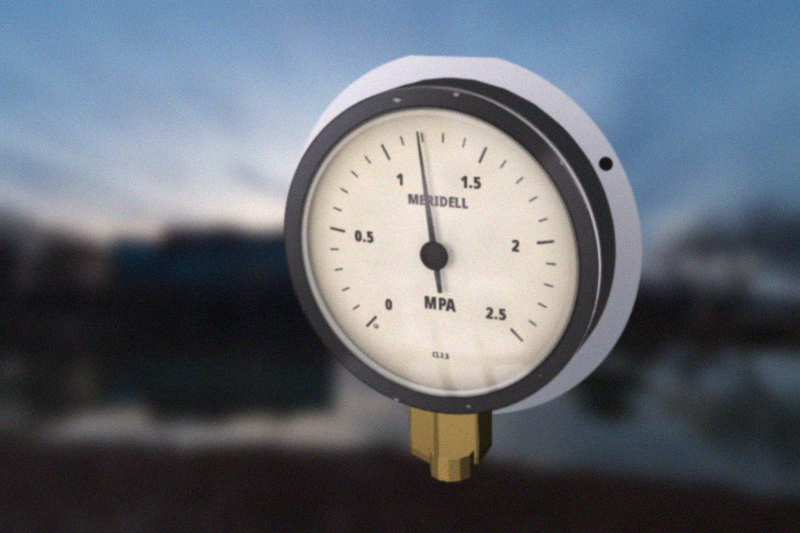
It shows 1.2 (MPa)
